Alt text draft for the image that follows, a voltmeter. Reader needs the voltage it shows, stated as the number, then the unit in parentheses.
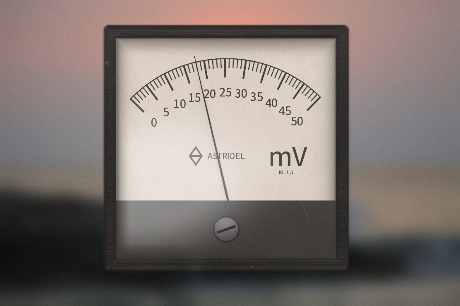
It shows 18 (mV)
